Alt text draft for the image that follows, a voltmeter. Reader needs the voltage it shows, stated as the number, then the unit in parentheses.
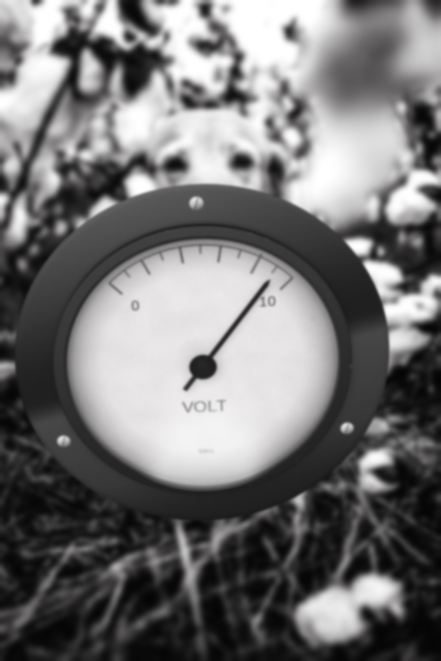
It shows 9 (V)
